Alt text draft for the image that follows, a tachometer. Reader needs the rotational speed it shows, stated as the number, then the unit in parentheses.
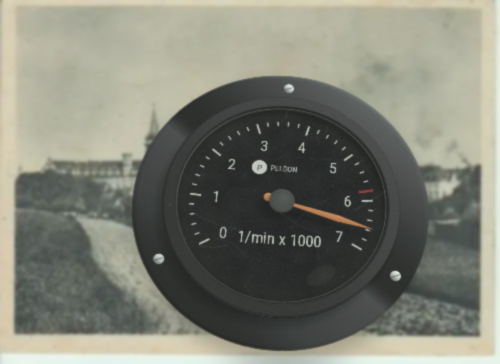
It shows 6600 (rpm)
